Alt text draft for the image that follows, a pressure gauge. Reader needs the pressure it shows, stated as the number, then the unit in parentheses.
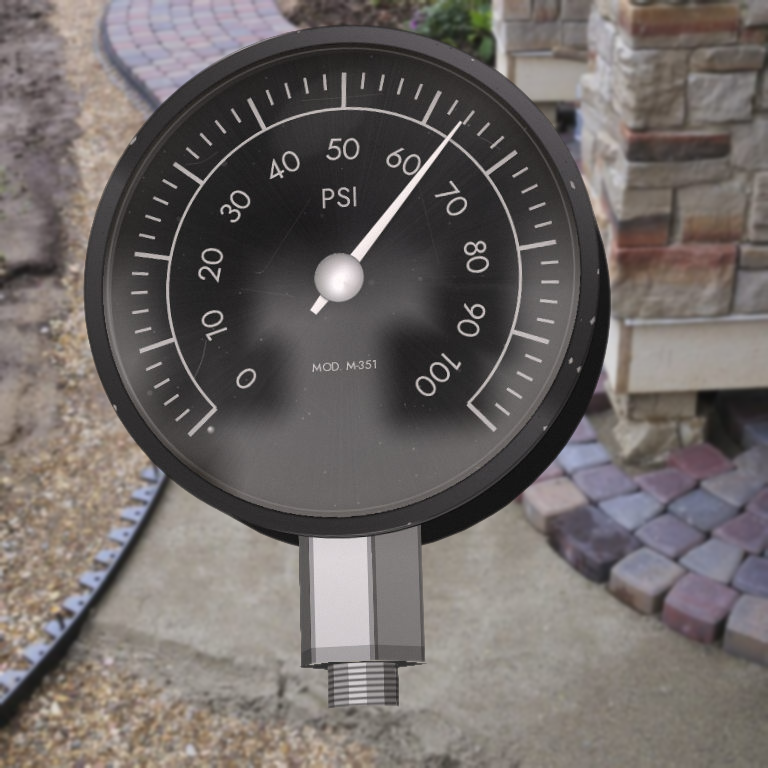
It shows 64 (psi)
